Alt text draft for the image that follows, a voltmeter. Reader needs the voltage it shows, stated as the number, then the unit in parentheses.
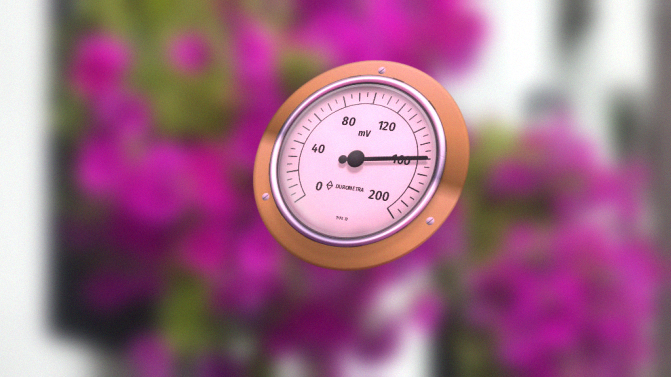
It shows 160 (mV)
